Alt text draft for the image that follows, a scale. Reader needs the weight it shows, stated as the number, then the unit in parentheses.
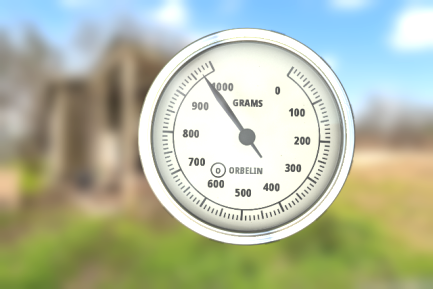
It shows 970 (g)
